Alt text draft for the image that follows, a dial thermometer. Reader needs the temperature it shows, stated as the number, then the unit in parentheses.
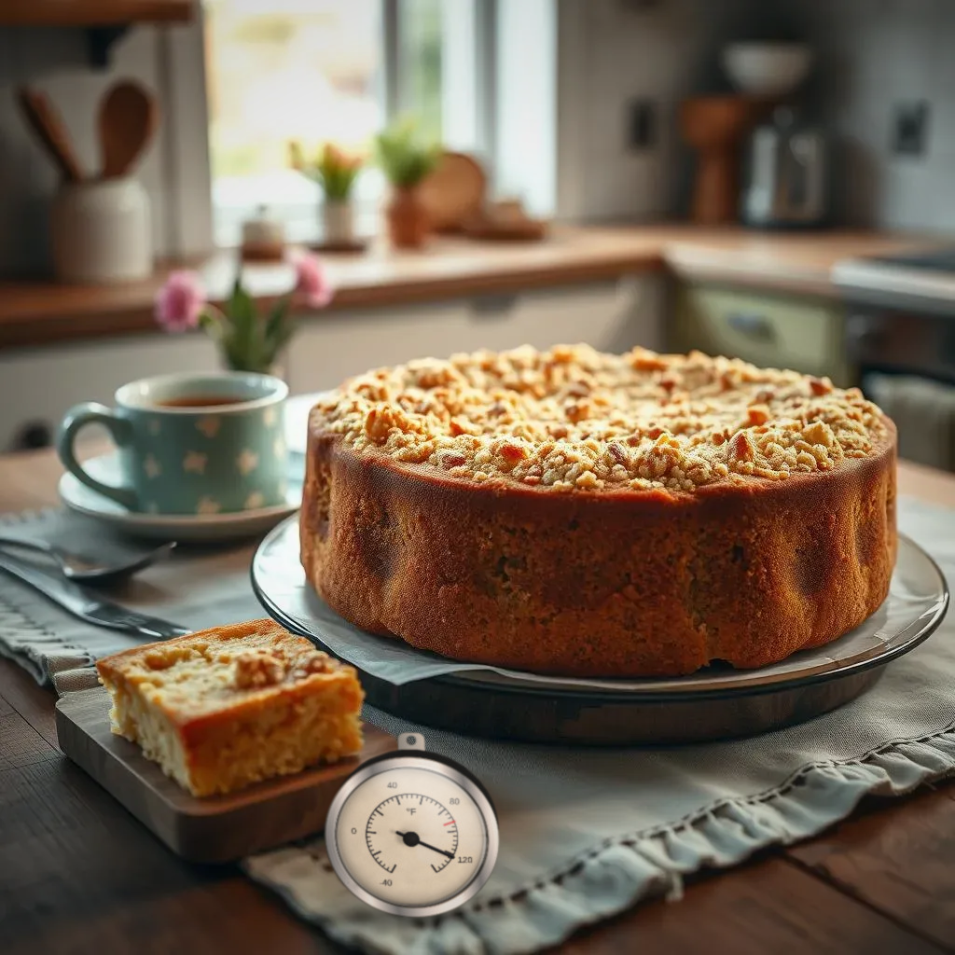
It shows 120 (°F)
